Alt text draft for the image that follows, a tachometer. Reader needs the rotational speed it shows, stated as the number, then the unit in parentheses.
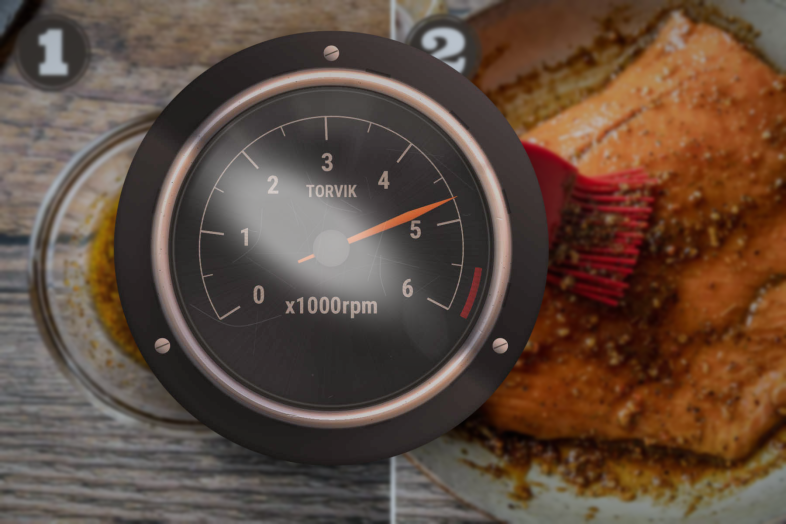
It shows 4750 (rpm)
